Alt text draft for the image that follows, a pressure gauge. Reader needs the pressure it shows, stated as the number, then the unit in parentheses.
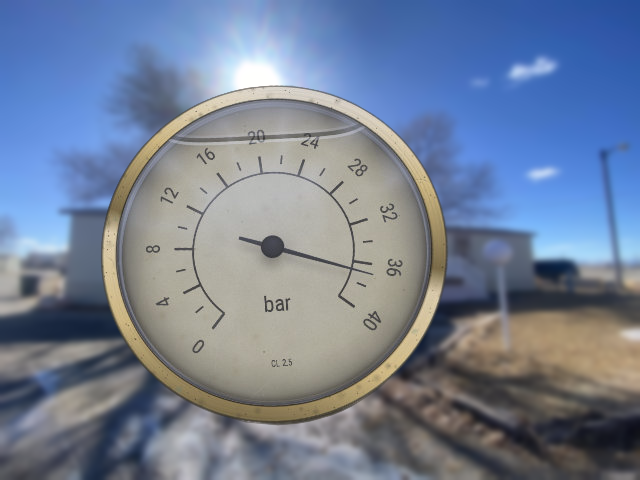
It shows 37 (bar)
